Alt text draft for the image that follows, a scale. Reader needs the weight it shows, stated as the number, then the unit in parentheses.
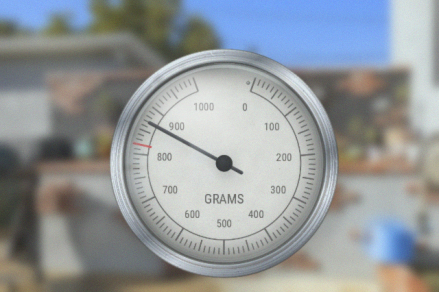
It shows 870 (g)
